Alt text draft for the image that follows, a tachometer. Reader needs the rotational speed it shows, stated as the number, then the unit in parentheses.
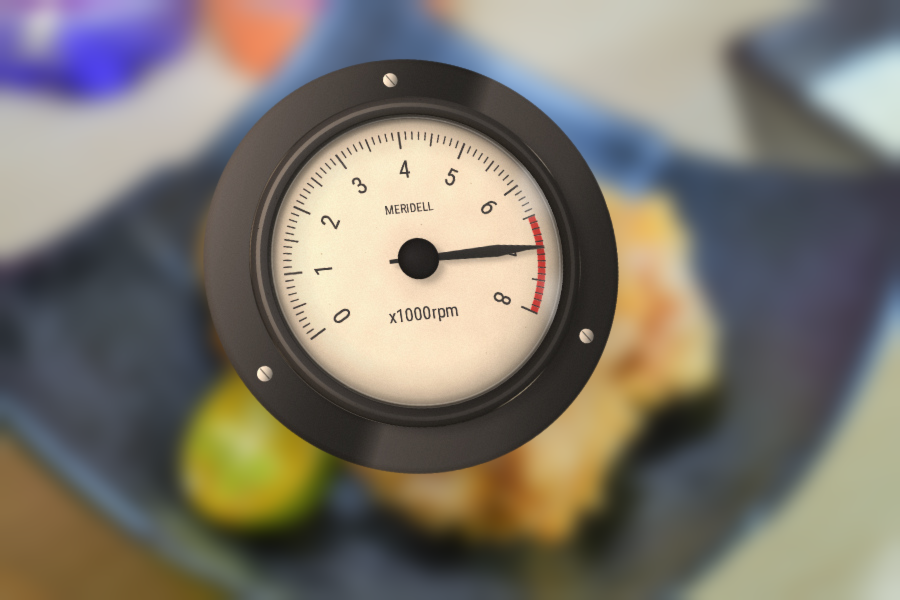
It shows 7000 (rpm)
